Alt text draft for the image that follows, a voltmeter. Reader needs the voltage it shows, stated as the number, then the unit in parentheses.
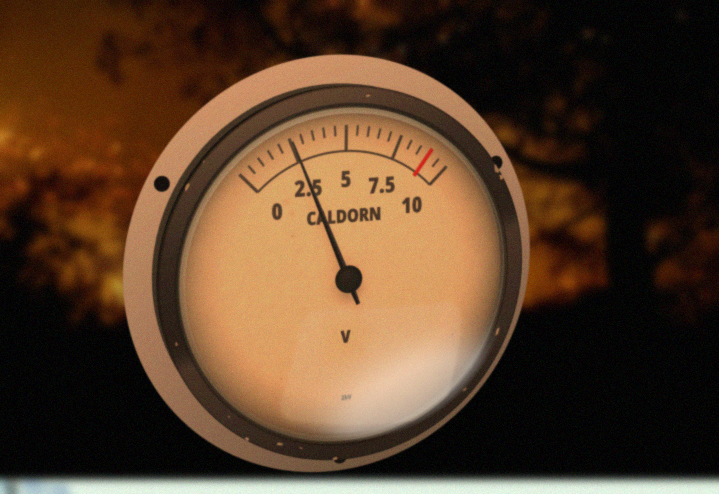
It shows 2.5 (V)
